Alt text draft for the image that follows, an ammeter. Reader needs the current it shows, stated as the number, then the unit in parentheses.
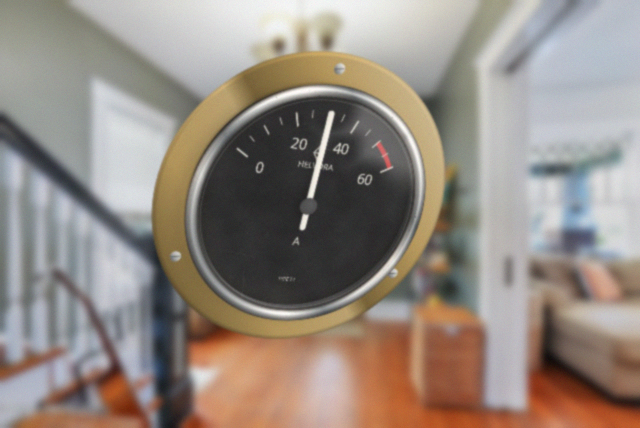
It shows 30 (A)
